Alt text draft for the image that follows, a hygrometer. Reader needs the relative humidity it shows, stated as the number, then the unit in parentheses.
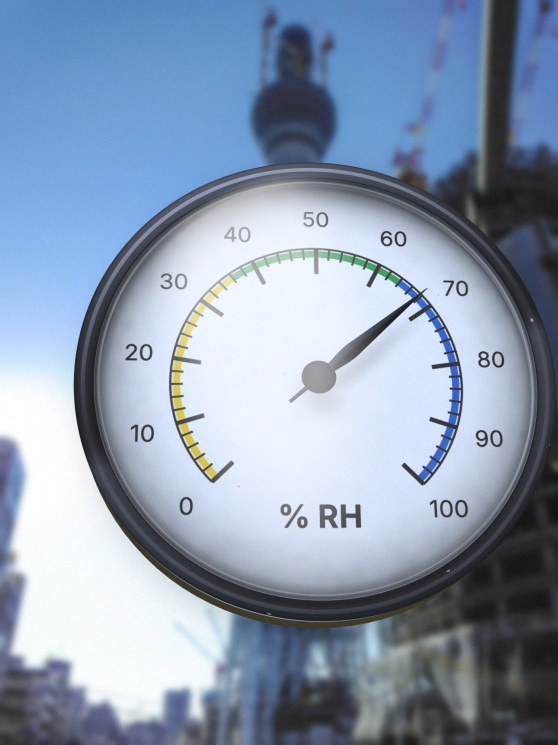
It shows 68 (%)
